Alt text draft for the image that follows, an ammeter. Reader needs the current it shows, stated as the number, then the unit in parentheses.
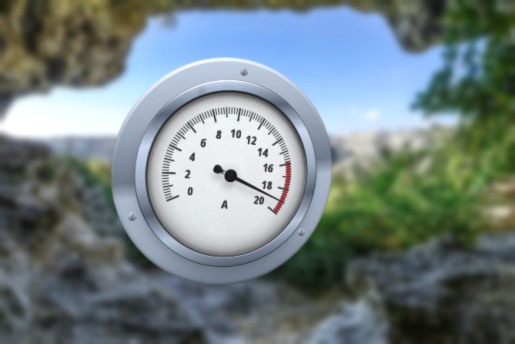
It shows 19 (A)
